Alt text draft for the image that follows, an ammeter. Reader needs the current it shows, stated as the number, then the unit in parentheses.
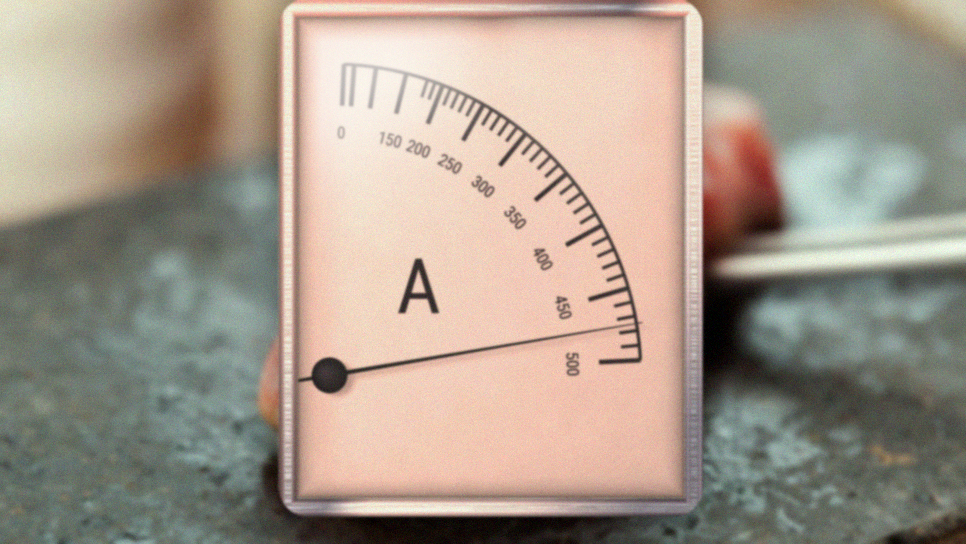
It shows 475 (A)
